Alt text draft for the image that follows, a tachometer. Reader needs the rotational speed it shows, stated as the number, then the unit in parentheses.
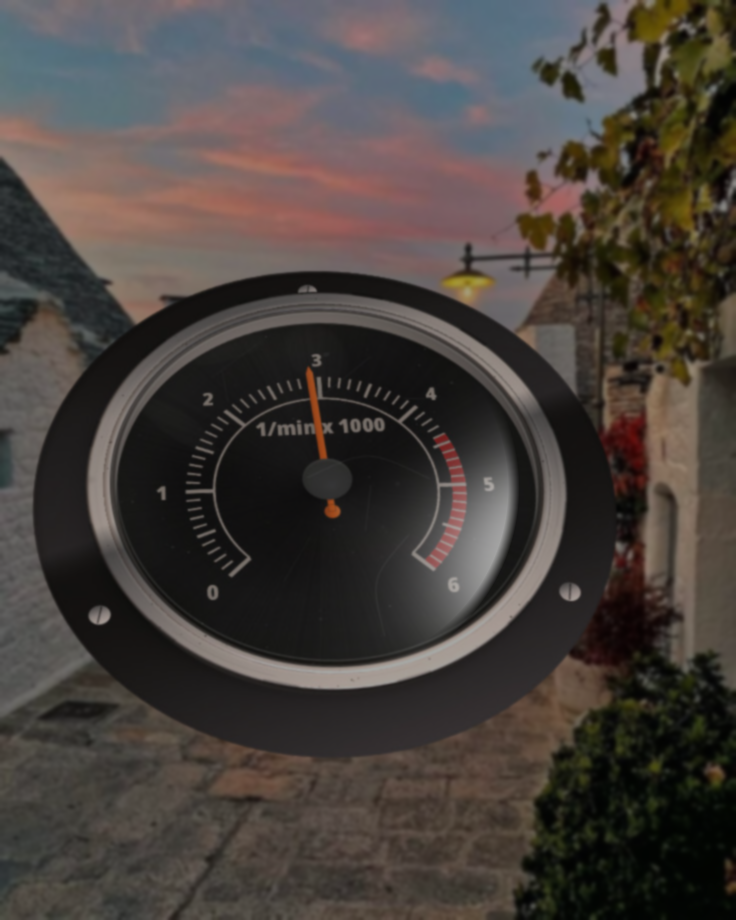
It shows 2900 (rpm)
